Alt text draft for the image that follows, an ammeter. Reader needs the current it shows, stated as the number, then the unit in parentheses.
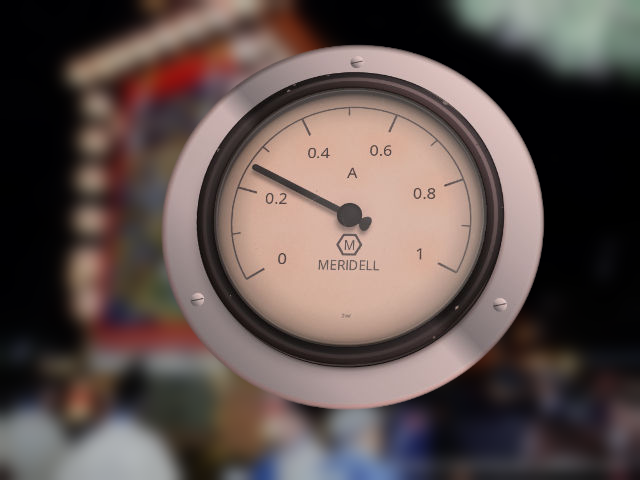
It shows 0.25 (A)
